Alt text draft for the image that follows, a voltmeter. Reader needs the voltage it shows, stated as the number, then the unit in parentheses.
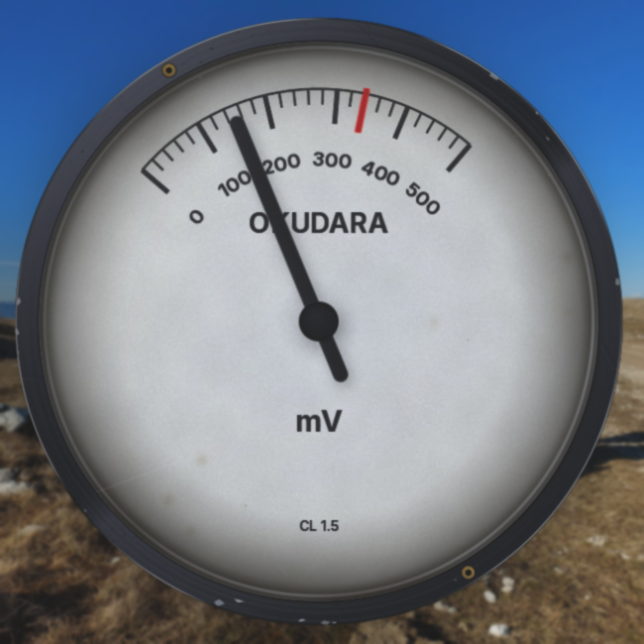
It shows 150 (mV)
